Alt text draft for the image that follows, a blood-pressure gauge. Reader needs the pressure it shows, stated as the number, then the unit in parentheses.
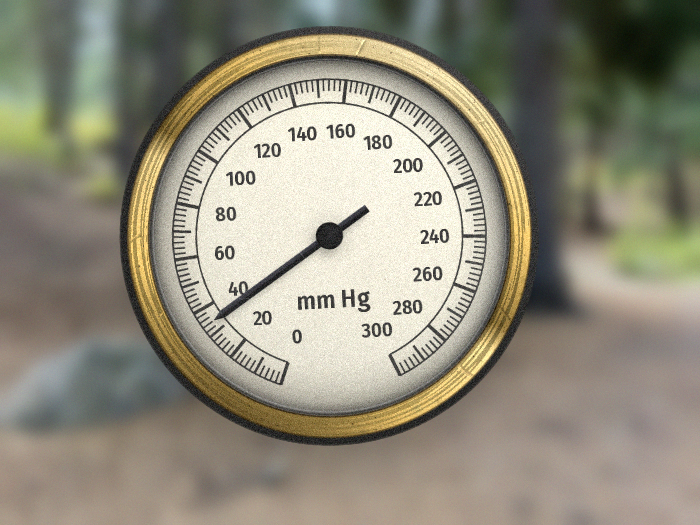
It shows 34 (mmHg)
